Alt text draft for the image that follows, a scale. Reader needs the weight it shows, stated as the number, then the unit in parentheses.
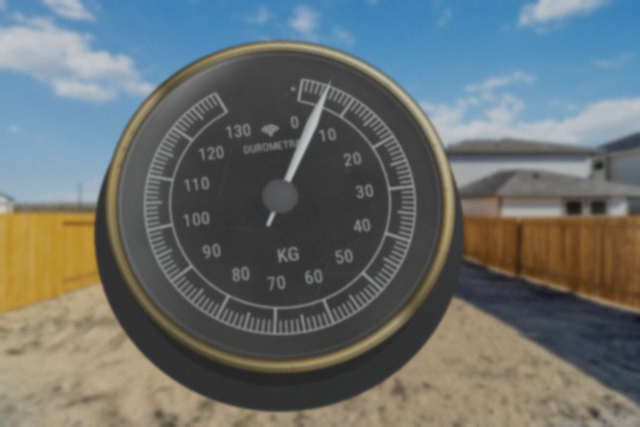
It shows 5 (kg)
